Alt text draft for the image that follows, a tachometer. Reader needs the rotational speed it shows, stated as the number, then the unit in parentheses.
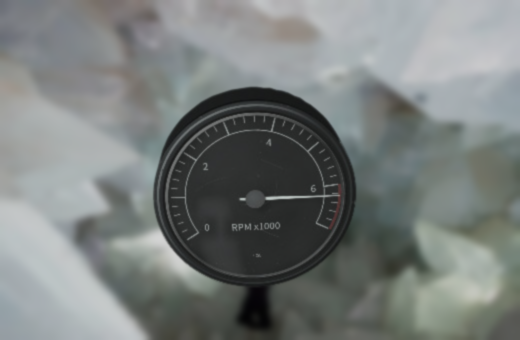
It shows 6200 (rpm)
